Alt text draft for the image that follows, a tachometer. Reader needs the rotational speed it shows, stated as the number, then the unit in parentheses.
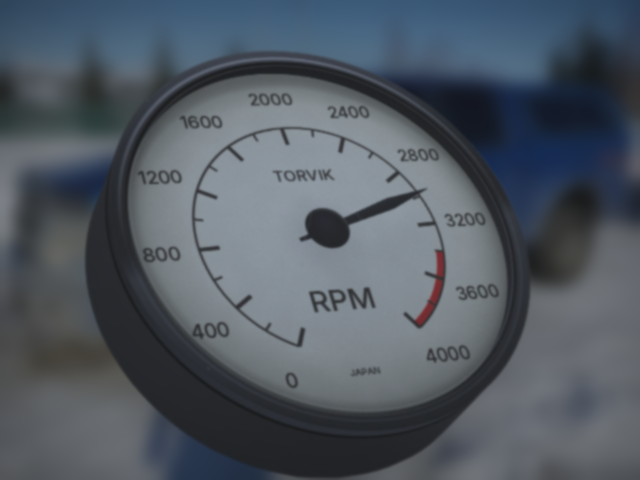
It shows 3000 (rpm)
